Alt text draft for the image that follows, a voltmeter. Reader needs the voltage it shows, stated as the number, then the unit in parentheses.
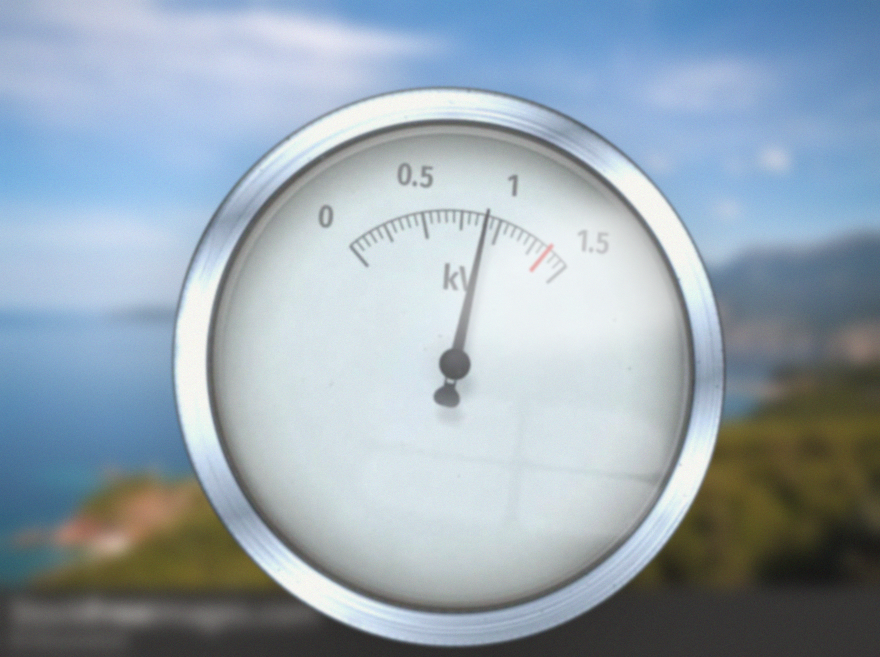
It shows 0.9 (kV)
